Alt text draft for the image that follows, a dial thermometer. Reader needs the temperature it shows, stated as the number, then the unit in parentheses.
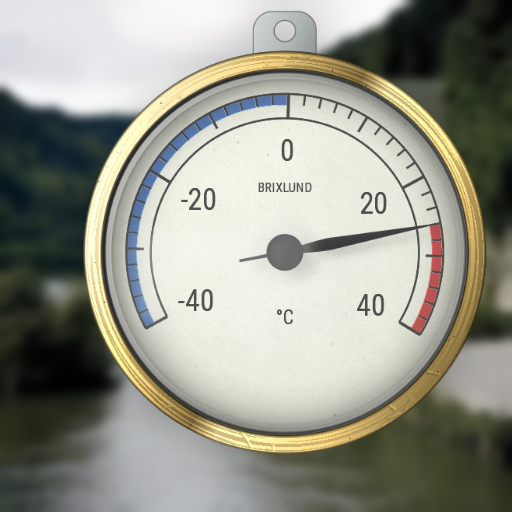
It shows 26 (°C)
